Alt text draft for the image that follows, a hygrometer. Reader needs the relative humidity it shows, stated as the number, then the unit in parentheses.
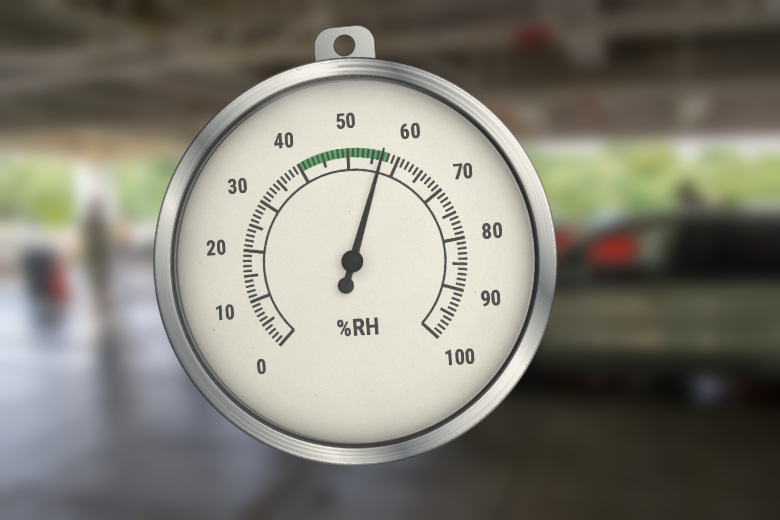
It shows 57 (%)
